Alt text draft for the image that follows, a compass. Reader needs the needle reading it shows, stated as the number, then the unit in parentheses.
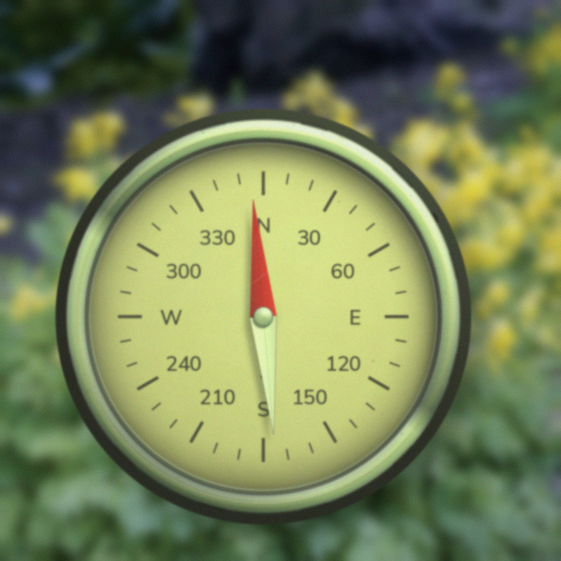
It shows 355 (°)
